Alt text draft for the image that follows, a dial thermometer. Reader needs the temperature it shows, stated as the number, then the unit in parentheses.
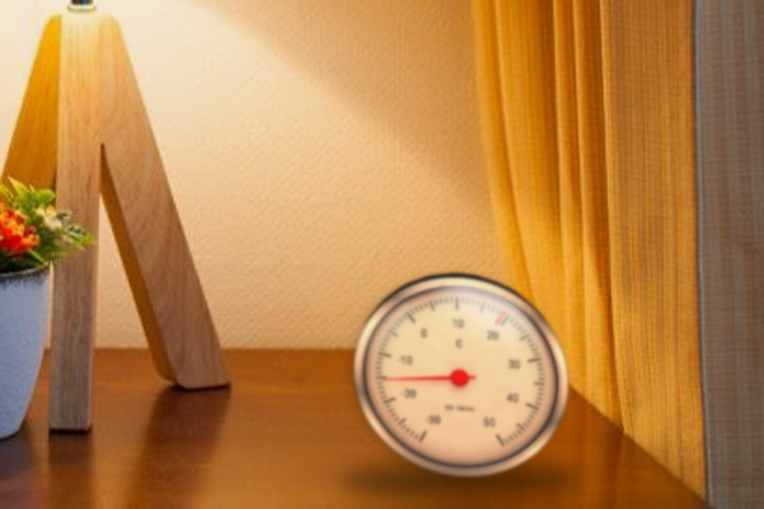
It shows -15 (°C)
